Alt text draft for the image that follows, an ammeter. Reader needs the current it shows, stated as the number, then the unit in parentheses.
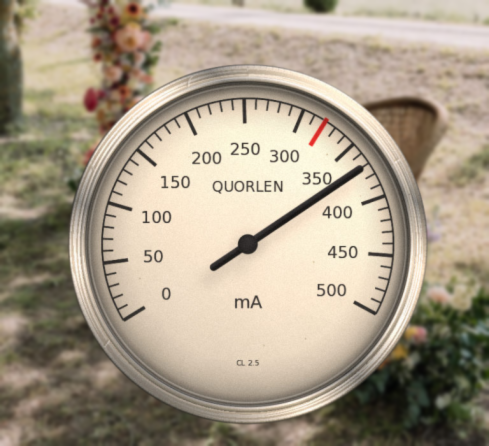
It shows 370 (mA)
